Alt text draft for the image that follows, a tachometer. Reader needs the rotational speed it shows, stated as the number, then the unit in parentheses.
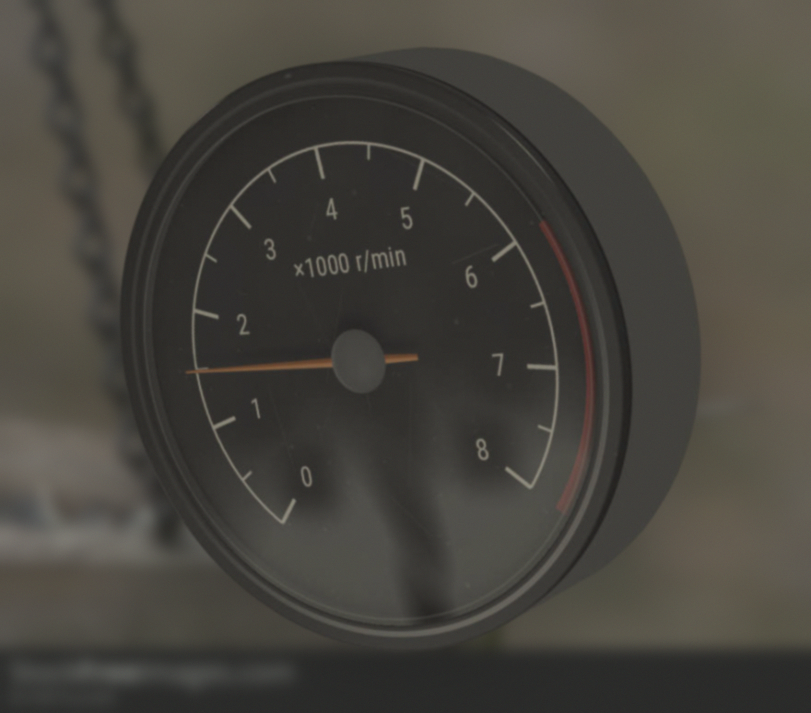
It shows 1500 (rpm)
